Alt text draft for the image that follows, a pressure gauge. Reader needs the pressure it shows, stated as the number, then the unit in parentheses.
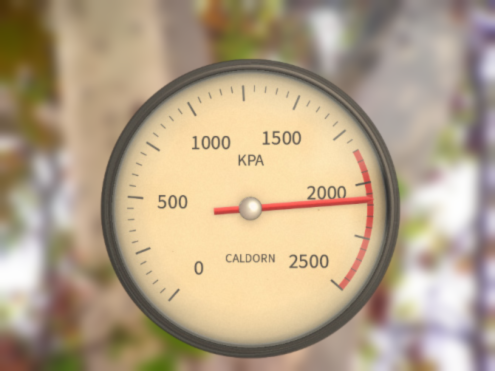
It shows 2075 (kPa)
